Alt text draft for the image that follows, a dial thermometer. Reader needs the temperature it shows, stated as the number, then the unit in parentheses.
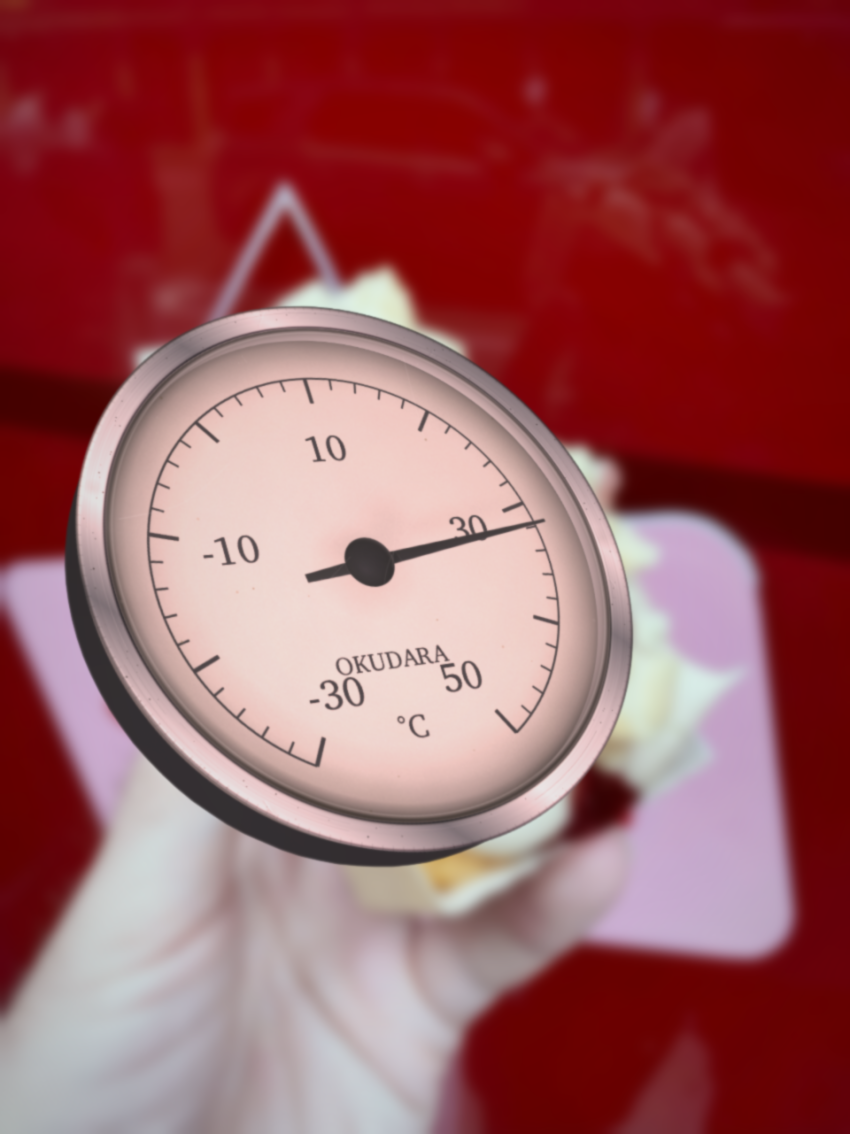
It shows 32 (°C)
